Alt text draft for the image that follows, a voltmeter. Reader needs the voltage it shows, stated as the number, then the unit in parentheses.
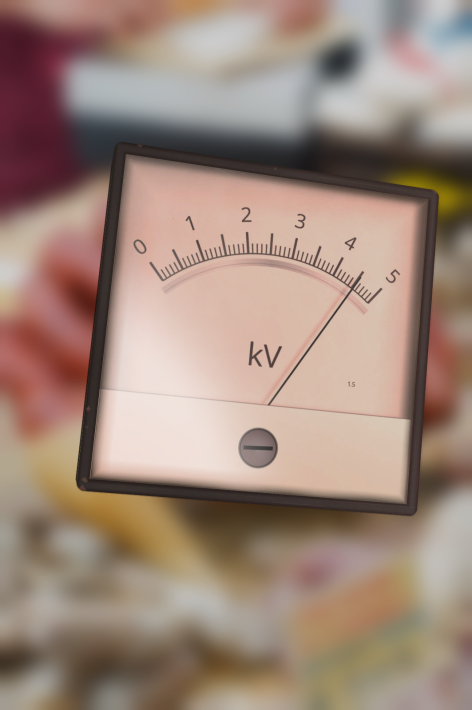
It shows 4.5 (kV)
